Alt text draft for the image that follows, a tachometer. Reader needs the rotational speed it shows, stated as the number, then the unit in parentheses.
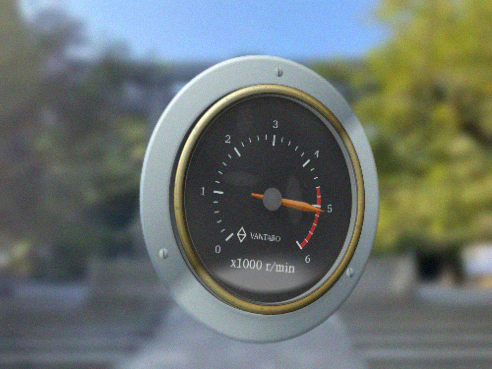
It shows 5100 (rpm)
